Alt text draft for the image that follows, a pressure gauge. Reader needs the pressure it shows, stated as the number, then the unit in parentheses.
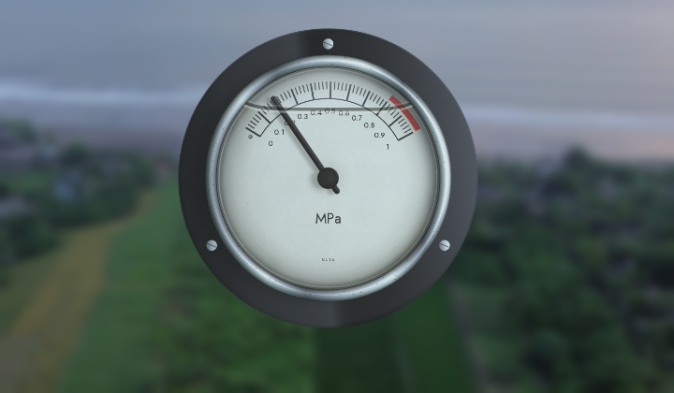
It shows 0.2 (MPa)
